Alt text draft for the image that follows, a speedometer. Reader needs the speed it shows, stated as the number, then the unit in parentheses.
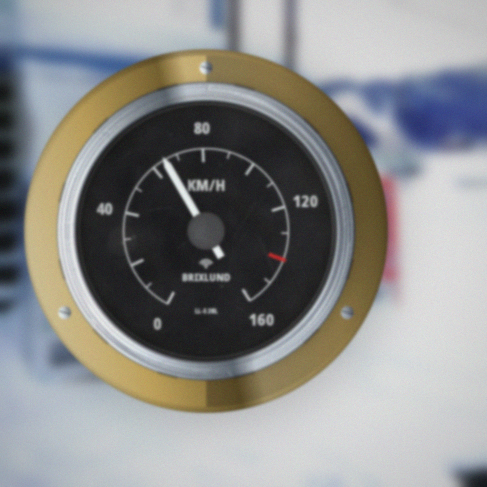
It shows 65 (km/h)
